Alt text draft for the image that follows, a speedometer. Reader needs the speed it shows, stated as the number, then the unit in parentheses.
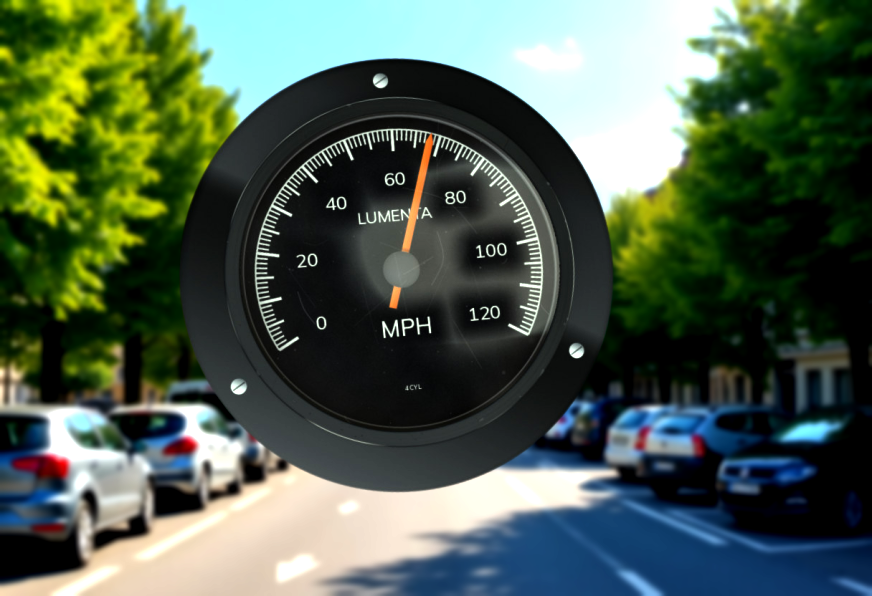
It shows 68 (mph)
